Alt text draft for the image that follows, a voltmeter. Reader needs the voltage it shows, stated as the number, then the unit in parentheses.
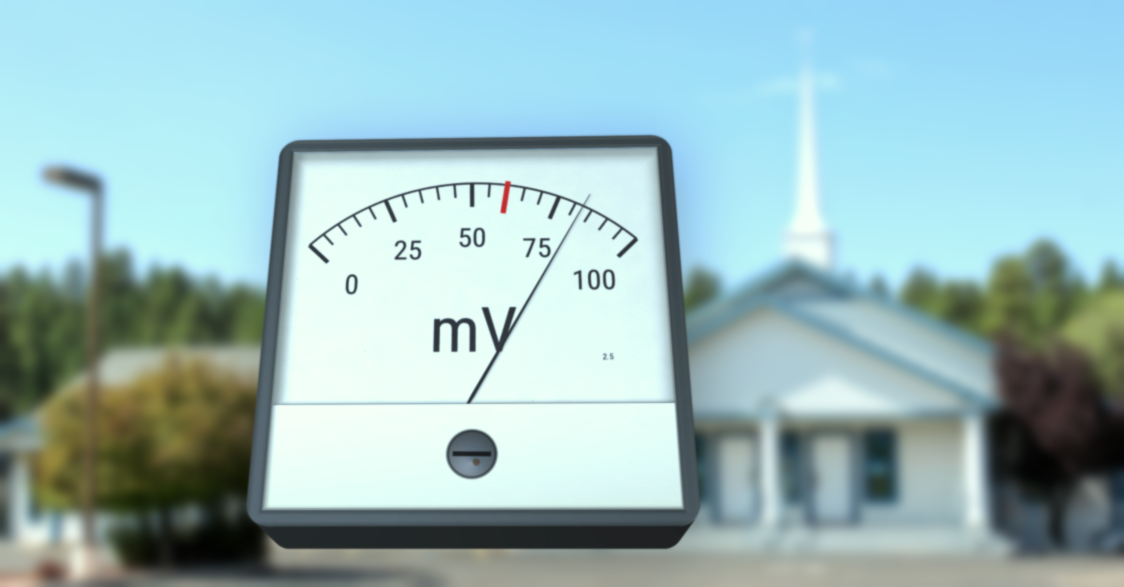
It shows 82.5 (mV)
